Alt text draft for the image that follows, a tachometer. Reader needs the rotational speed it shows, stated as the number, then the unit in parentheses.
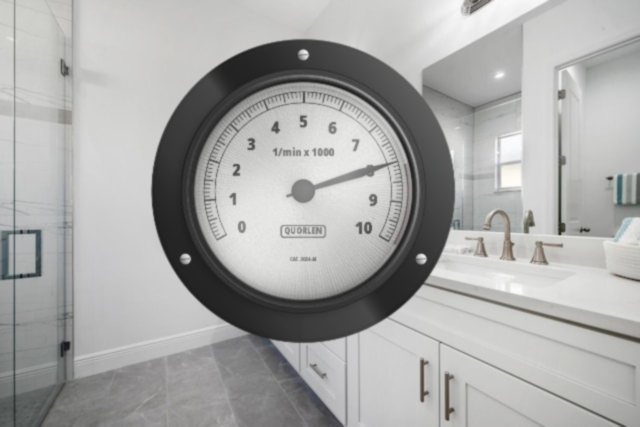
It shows 8000 (rpm)
